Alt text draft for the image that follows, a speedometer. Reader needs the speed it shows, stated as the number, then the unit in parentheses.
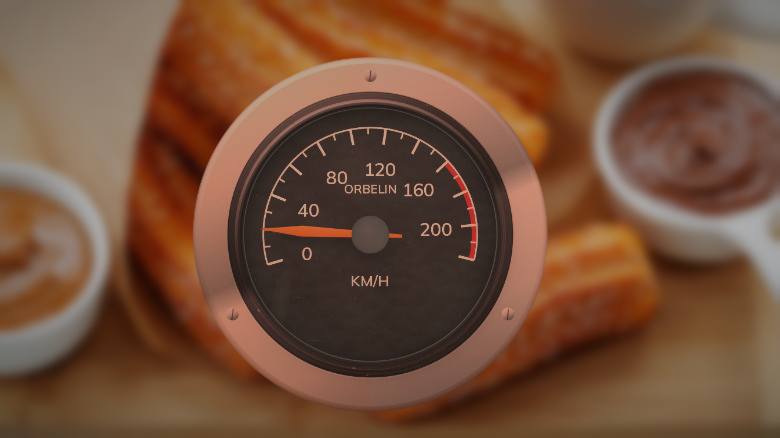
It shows 20 (km/h)
